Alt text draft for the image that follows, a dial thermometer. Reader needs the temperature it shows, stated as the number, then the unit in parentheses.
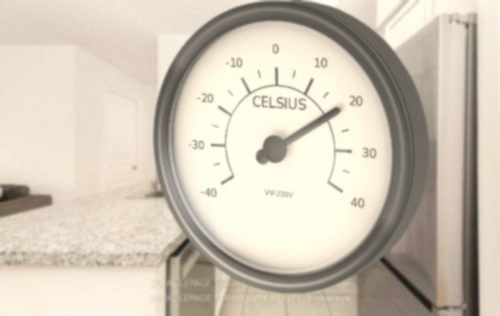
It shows 20 (°C)
